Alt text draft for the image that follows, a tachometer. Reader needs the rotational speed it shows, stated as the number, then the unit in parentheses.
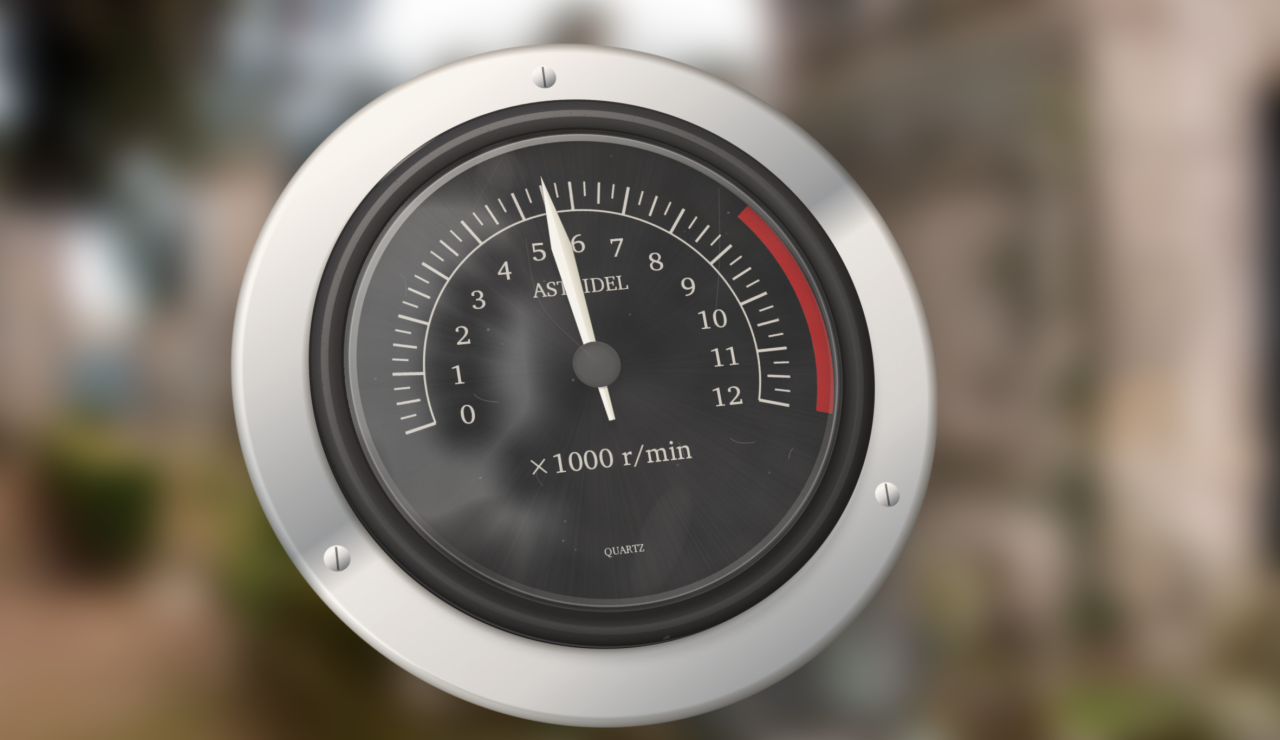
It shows 5500 (rpm)
